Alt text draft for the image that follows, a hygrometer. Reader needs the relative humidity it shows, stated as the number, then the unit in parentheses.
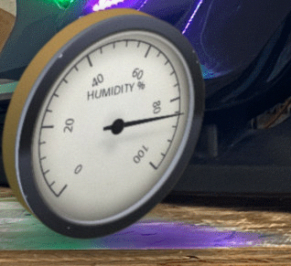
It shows 84 (%)
